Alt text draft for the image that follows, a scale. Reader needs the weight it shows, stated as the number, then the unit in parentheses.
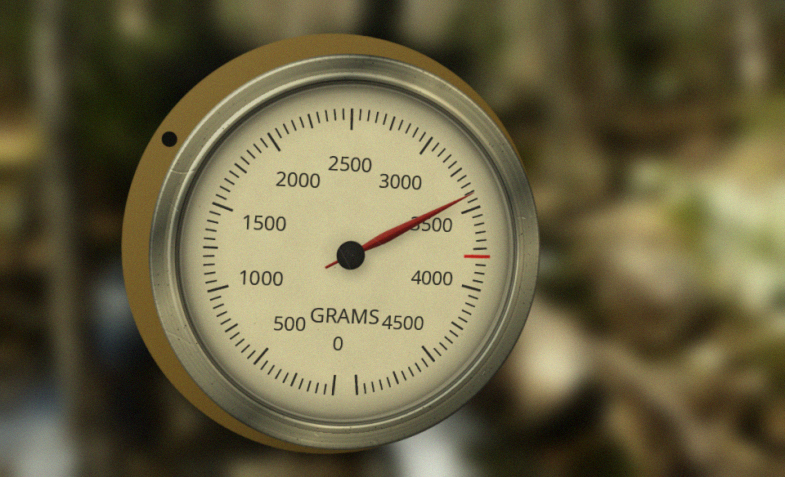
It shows 3400 (g)
